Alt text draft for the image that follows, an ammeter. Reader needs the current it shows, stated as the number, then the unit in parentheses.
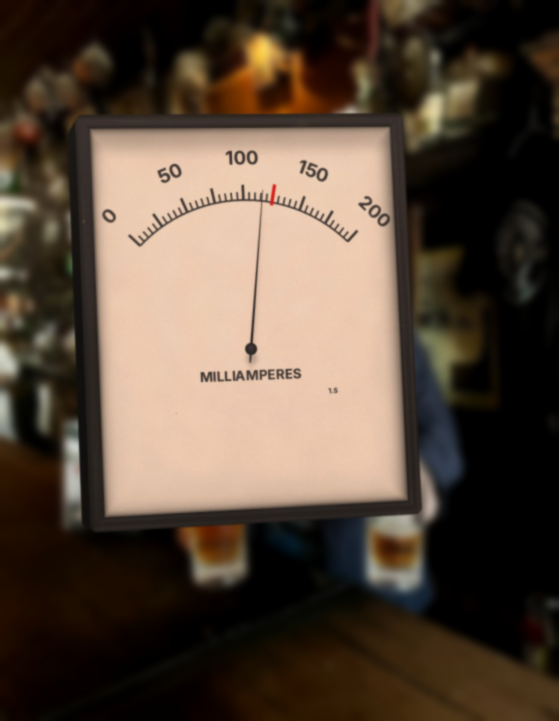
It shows 115 (mA)
